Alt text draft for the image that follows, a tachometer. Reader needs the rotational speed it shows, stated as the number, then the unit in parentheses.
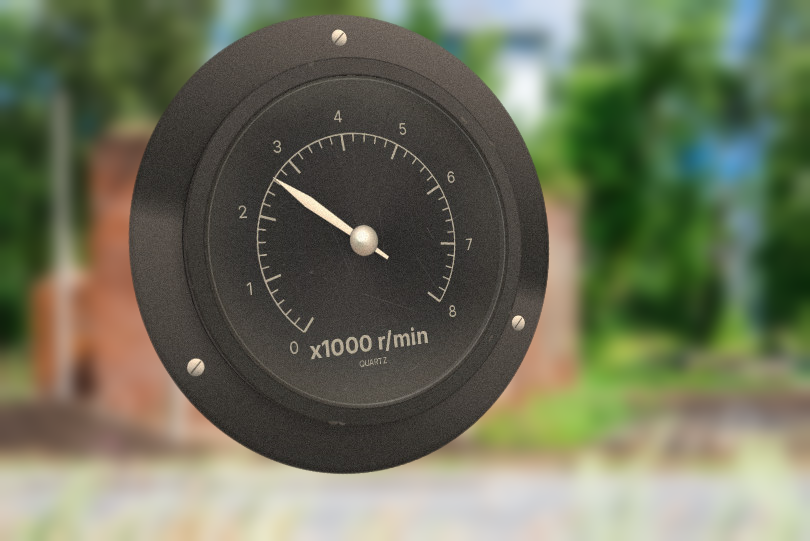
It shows 2600 (rpm)
